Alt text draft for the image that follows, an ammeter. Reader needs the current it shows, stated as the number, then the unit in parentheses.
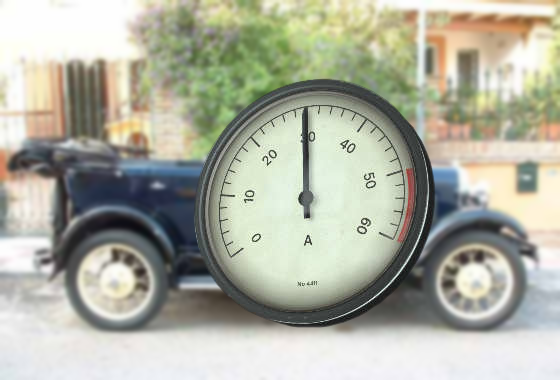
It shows 30 (A)
